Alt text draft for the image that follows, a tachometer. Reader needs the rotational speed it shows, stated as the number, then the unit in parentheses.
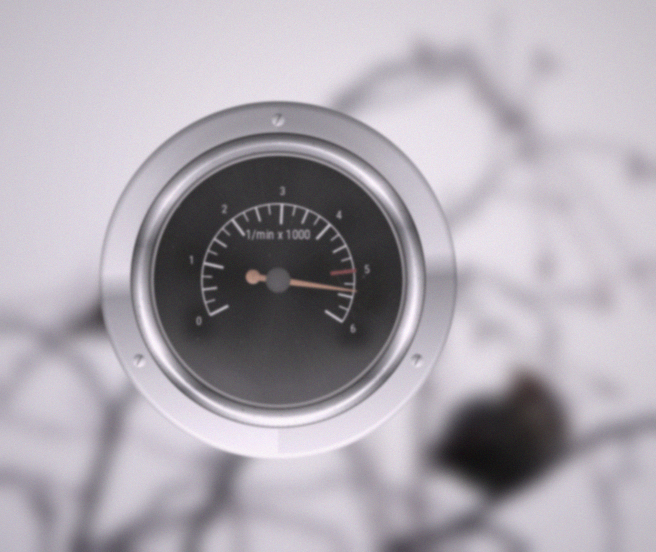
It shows 5375 (rpm)
